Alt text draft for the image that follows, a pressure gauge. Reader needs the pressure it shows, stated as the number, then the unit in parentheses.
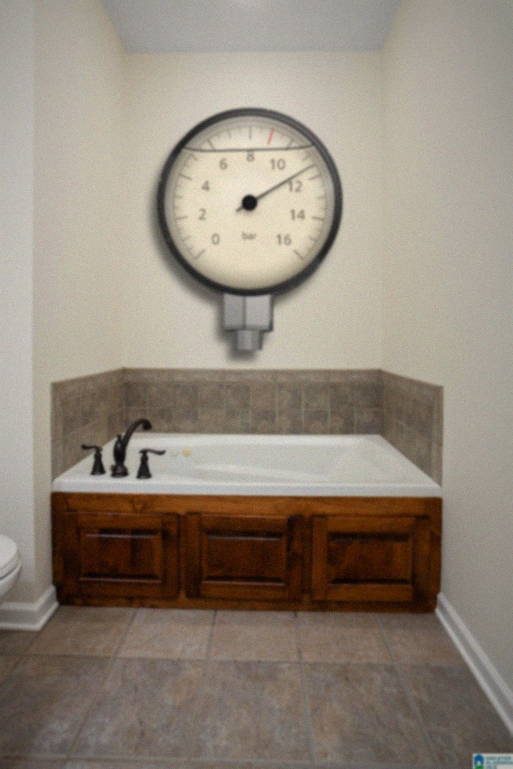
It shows 11.5 (bar)
